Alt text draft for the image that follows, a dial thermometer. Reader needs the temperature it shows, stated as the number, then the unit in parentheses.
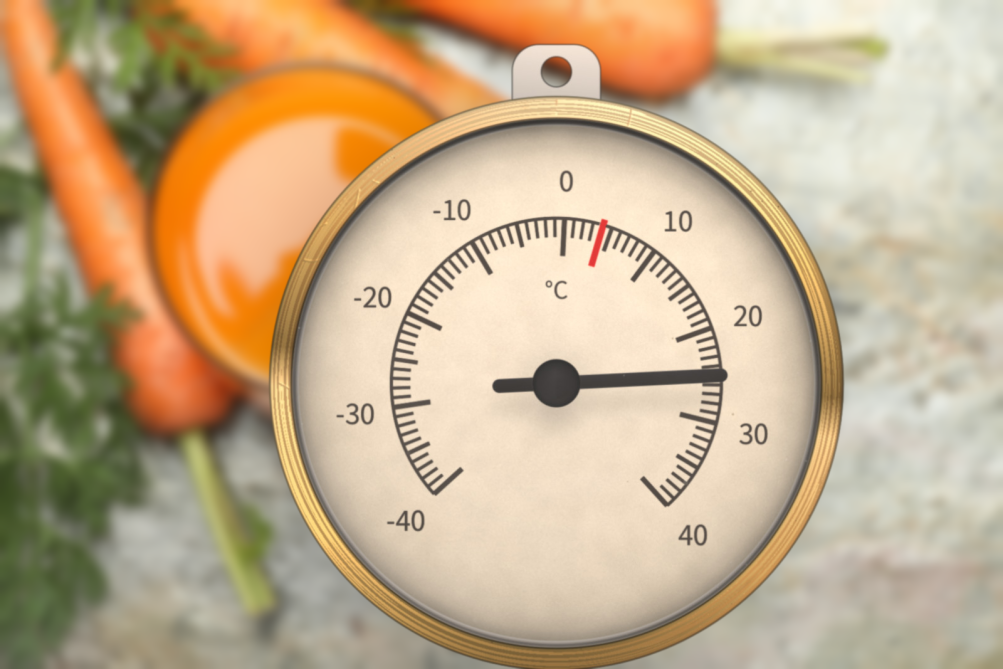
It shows 25 (°C)
